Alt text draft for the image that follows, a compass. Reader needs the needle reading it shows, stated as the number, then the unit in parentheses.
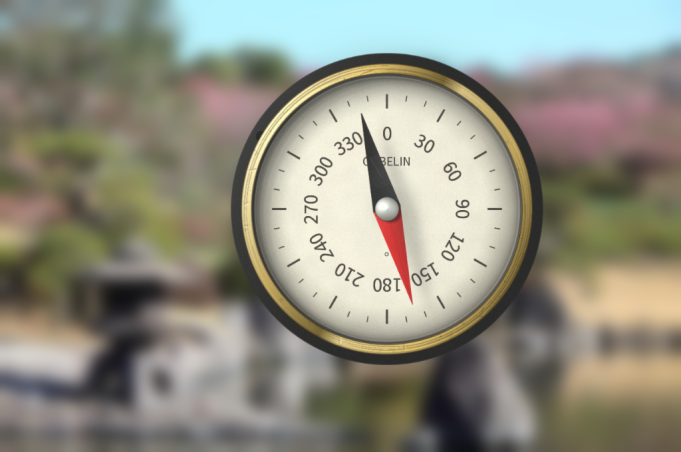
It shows 165 (°)
